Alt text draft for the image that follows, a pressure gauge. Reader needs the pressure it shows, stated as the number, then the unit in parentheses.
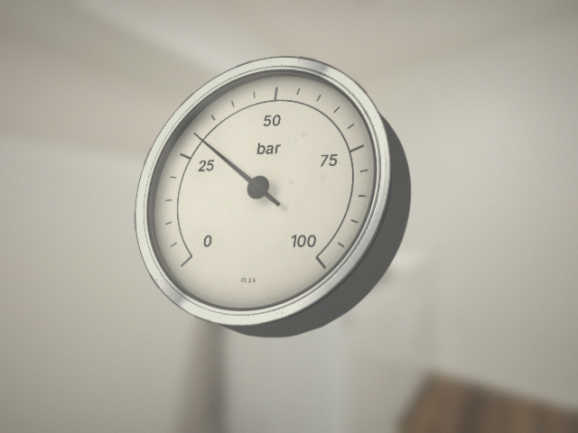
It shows 30 (bar)
